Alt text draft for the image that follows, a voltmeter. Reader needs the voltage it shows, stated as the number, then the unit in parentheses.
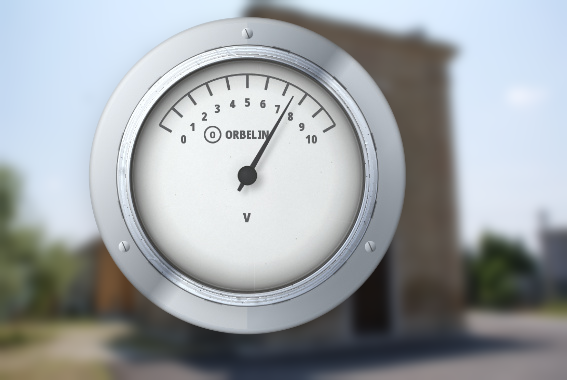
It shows 7.5 (V)
